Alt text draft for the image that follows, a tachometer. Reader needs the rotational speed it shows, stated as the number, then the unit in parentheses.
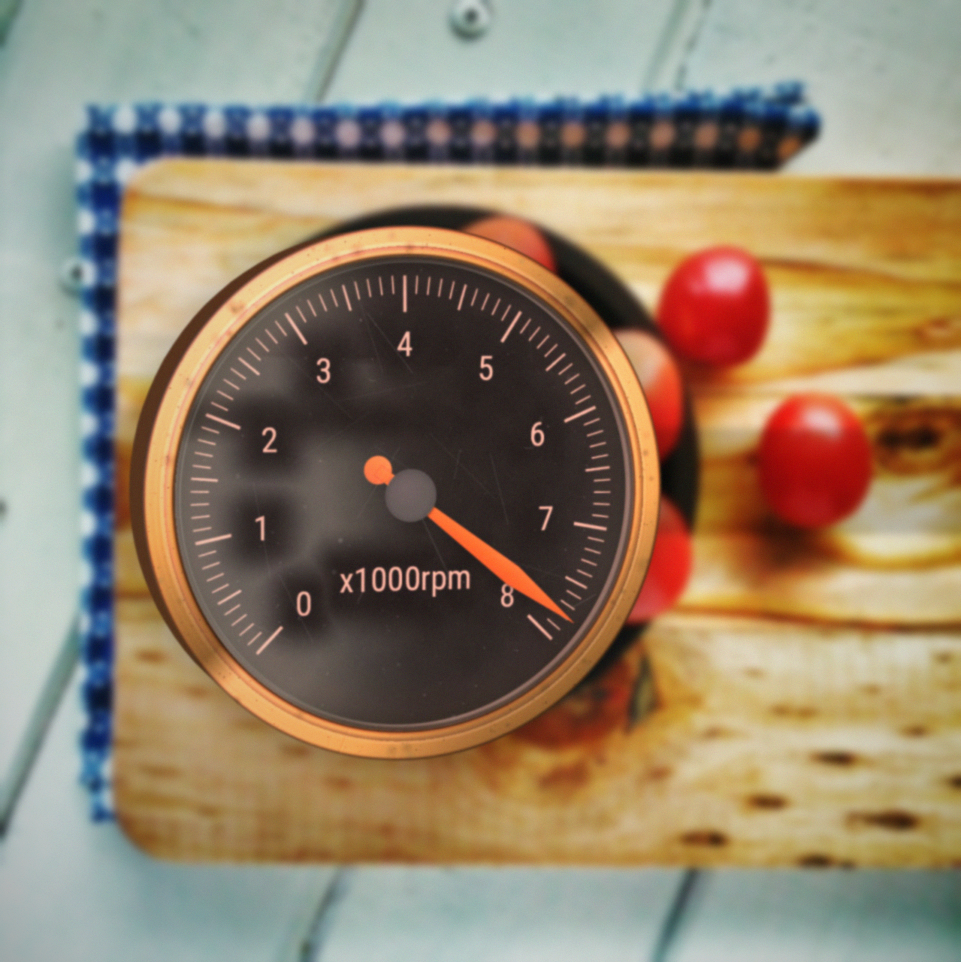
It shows 7800 (rpm)
